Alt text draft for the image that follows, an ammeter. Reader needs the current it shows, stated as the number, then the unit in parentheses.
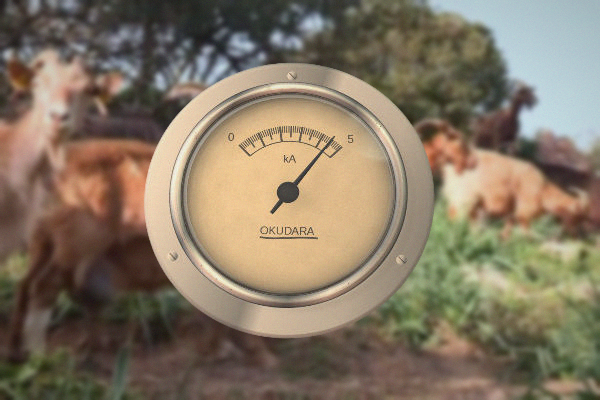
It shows 4.5 (kA)
